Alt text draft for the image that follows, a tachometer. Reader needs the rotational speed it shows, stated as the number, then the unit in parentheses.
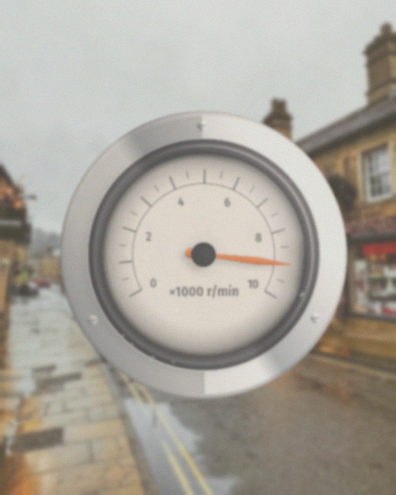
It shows 9000 (rpm)
